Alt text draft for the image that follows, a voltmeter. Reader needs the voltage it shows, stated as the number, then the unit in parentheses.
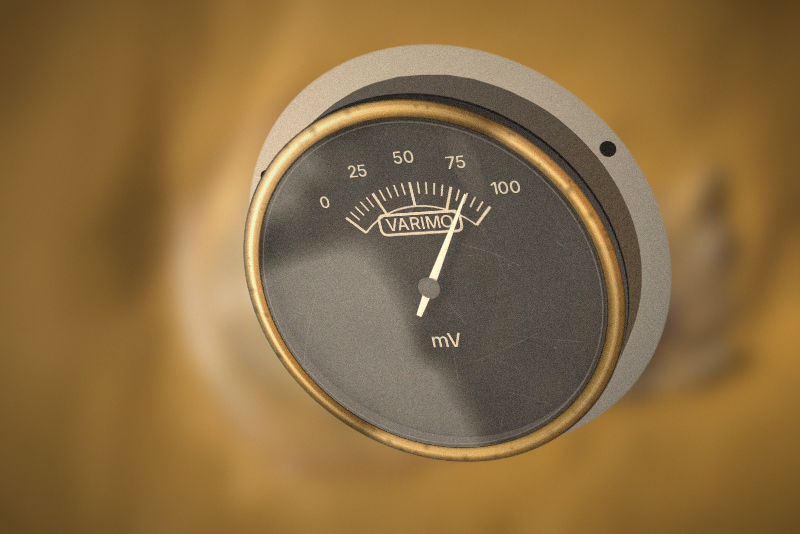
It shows 85 (mV)
